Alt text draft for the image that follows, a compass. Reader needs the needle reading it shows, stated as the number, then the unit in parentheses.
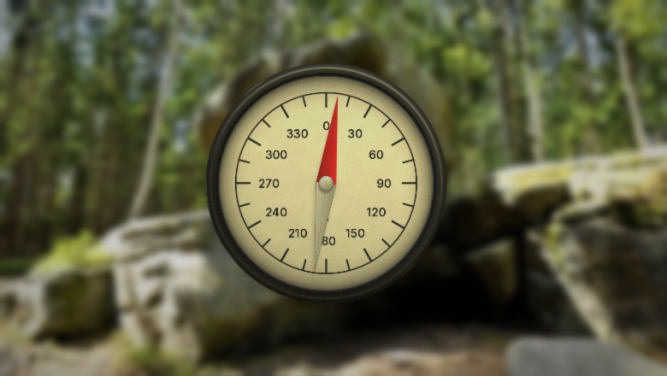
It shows 7.5 (°)
